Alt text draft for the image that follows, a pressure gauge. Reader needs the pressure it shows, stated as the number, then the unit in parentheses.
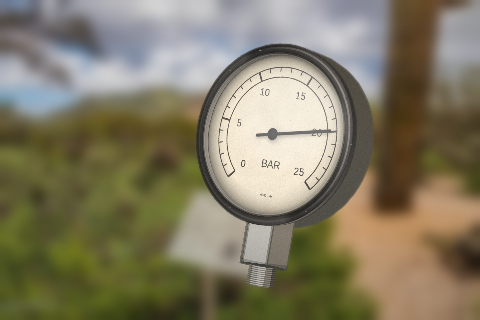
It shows 20 (bar)
